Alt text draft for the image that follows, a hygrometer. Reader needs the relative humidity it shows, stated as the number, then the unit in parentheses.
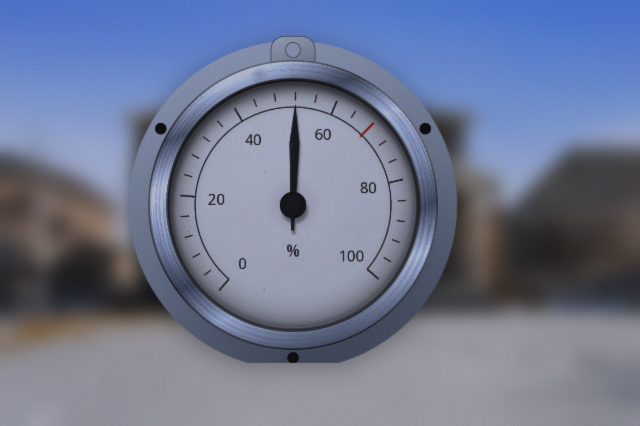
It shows 52 (%)
